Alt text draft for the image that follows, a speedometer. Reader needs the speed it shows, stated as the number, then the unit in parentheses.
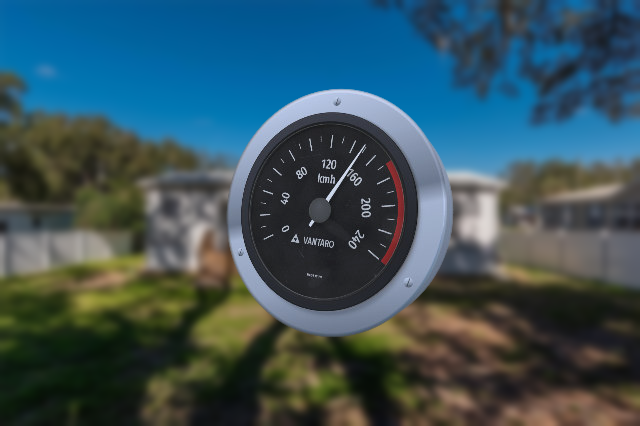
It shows 150 (km/h)
